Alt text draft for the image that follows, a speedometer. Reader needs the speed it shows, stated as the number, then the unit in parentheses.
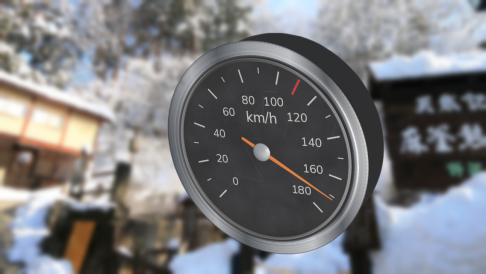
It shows 170 (km/h)
